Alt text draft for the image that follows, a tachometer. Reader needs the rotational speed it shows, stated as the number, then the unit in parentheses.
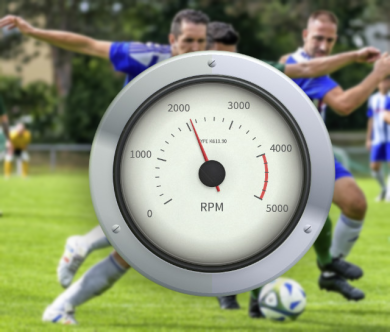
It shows 2100 (rpm)
